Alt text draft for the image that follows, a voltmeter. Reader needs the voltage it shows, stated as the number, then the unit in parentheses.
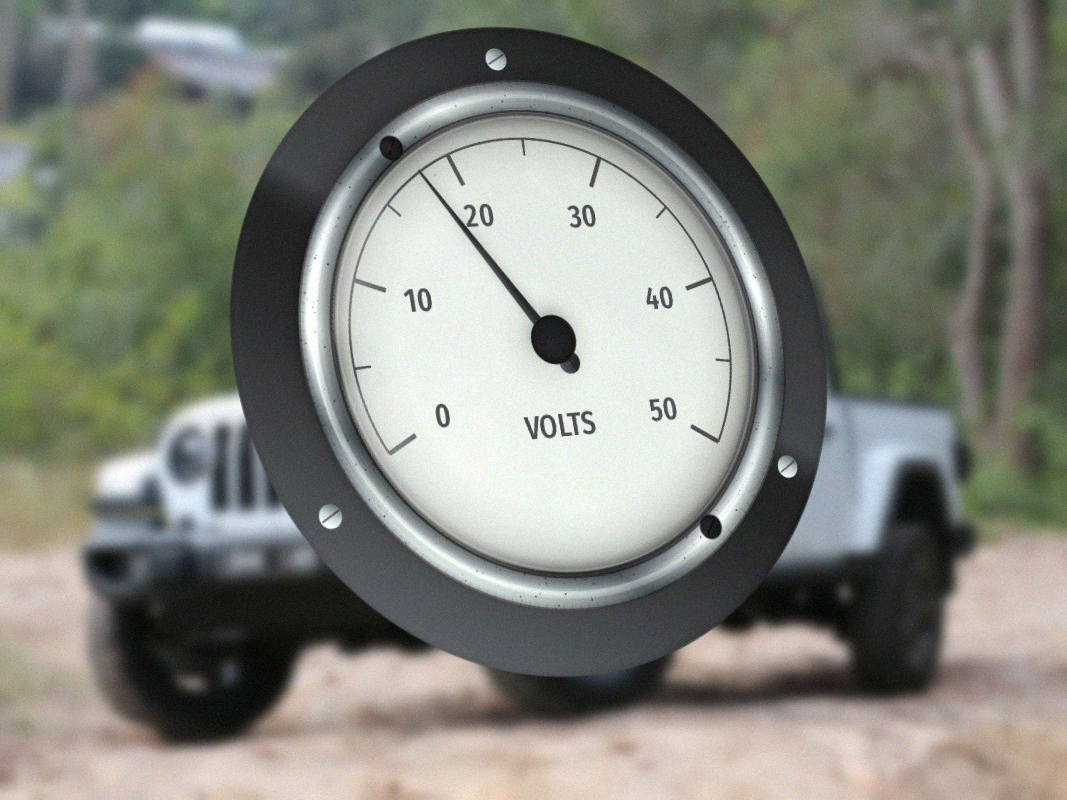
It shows 17.5 (V)
